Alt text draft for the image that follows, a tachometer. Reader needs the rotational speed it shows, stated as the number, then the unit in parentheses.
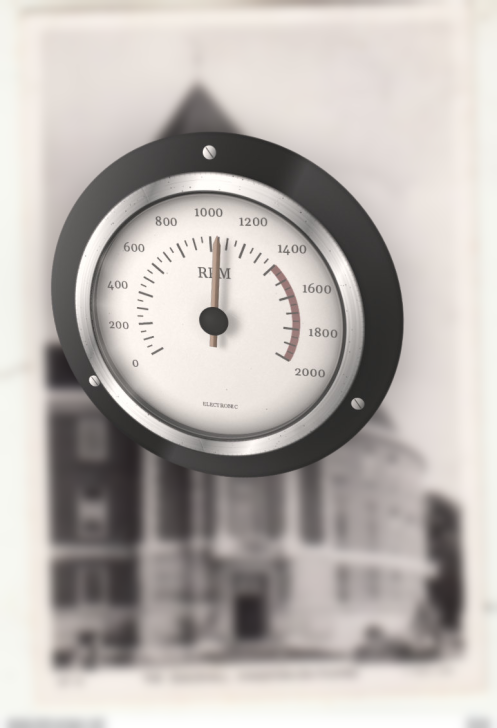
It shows 1050 (rpm)
